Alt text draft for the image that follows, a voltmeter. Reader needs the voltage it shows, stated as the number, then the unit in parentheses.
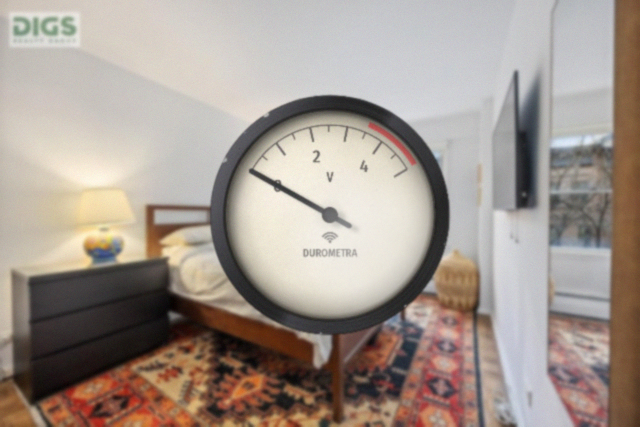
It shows 0 (V)
